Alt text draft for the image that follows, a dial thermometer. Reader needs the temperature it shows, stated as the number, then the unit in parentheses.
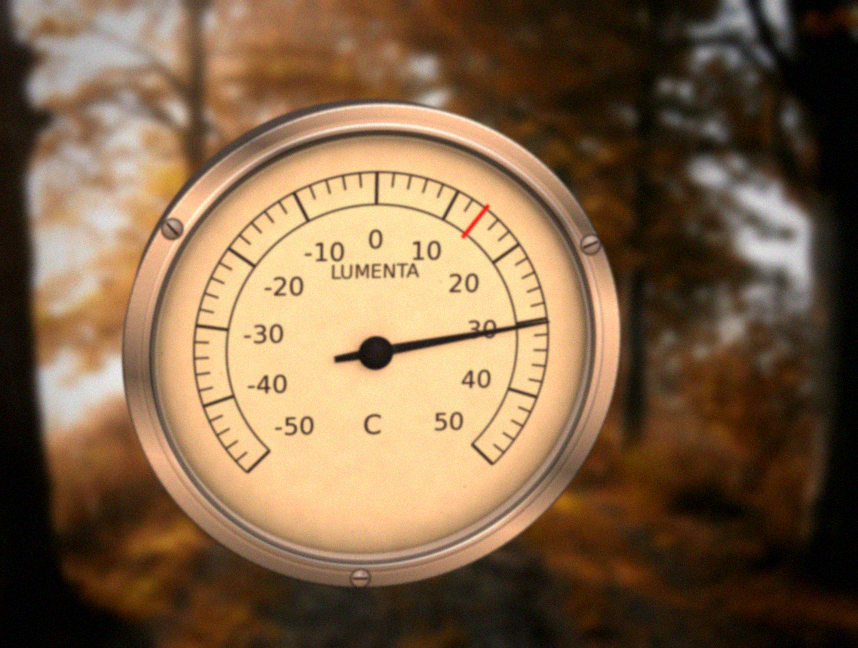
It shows 30 (°C)
